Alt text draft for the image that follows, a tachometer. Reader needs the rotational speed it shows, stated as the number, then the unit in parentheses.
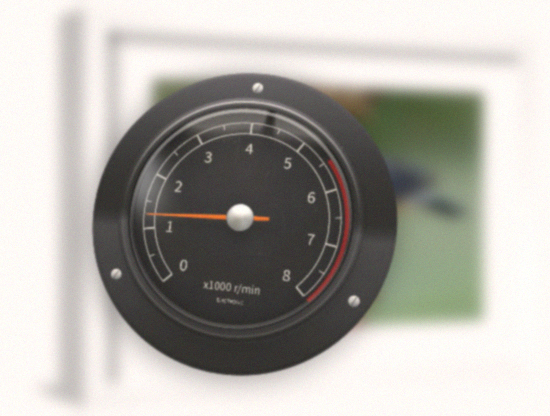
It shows 1250 (rpm)
